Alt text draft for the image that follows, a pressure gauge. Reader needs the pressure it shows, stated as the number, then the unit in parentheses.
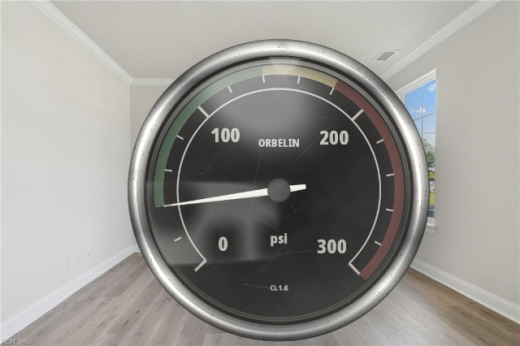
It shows 40 (psi)
